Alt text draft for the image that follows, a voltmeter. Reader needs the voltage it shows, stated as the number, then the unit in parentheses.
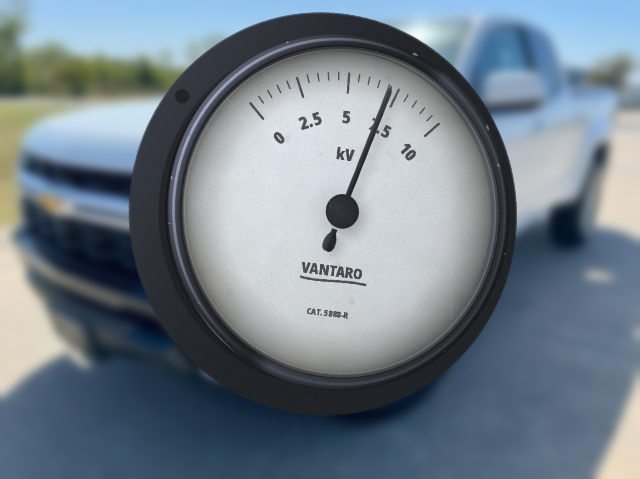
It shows 7 (kV)
